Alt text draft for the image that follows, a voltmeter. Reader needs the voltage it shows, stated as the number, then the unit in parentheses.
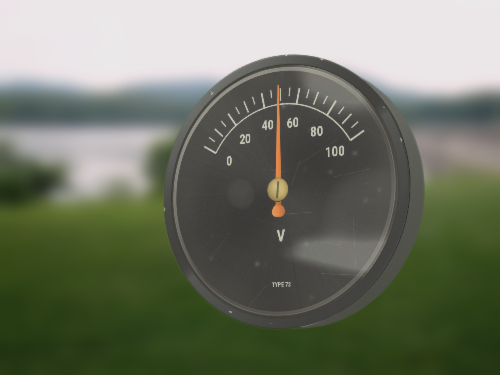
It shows 50 (V)
